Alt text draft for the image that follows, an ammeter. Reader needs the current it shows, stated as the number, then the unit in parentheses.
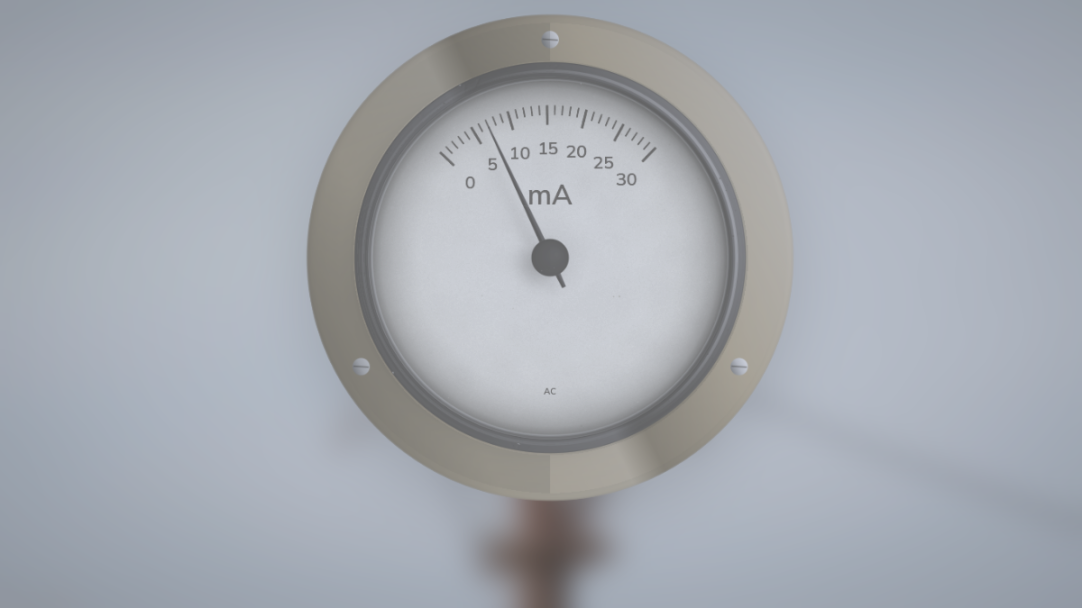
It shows 7 (mA)
